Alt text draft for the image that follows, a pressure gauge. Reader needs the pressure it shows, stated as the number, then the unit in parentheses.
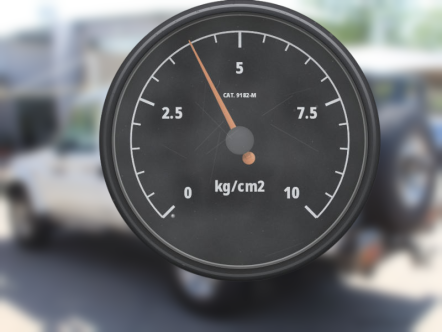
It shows 4 (kg/cm²)
